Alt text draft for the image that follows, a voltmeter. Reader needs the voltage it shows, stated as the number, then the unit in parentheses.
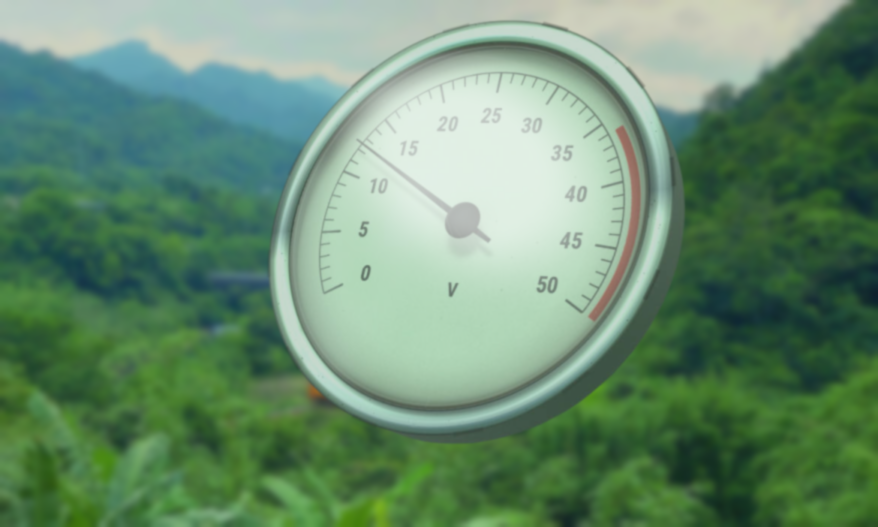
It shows 12.5 (V)
